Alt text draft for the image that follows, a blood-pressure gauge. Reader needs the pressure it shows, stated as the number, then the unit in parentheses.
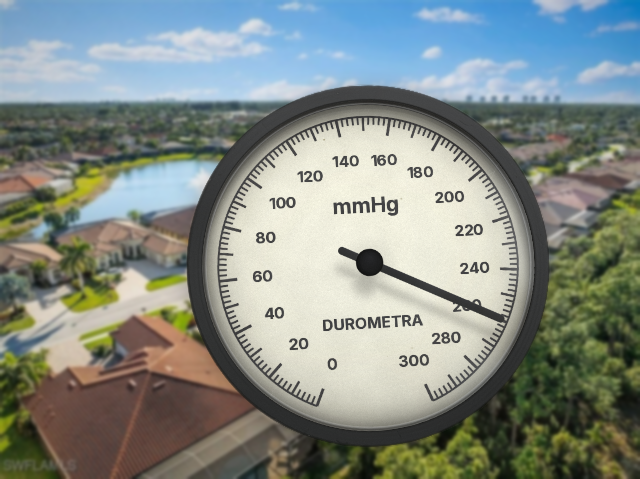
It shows 260 (mmHg)
